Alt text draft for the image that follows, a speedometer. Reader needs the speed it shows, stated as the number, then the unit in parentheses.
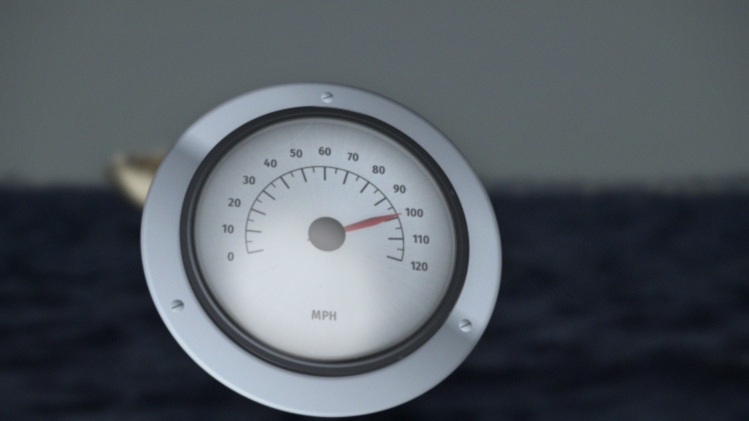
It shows 100 (mph)
